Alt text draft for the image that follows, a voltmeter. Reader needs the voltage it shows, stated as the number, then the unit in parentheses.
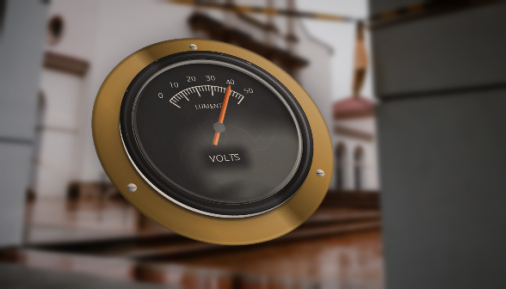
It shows 40 (V)
